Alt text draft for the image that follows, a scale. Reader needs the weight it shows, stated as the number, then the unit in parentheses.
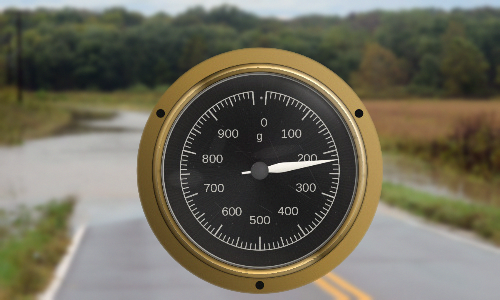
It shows 220 (g)
